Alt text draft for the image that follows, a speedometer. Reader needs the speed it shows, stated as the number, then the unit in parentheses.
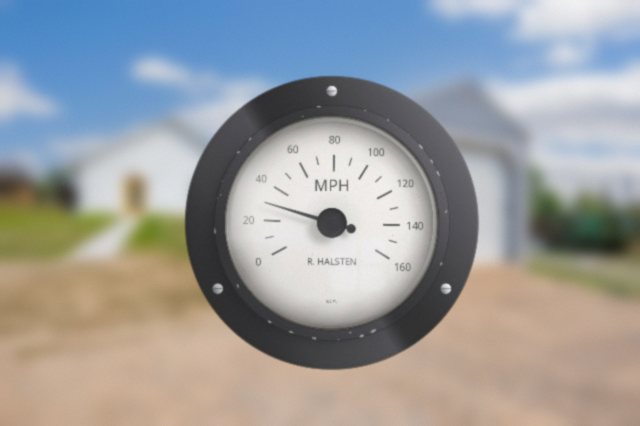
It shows 30 (mph)
